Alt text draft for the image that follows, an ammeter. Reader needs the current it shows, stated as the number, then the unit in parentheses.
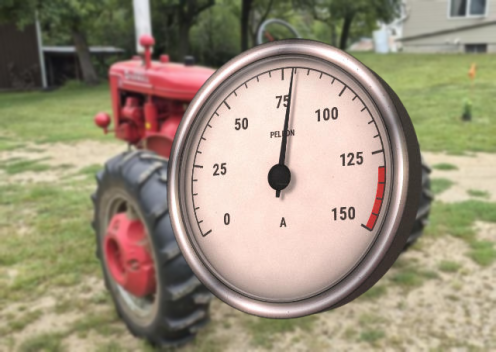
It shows 80 (A)
